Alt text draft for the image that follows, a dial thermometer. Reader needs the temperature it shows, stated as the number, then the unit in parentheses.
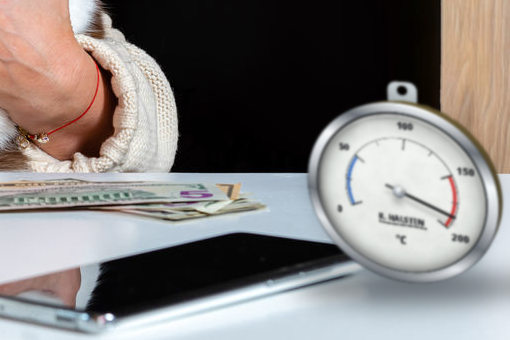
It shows 187.5 (°C)
